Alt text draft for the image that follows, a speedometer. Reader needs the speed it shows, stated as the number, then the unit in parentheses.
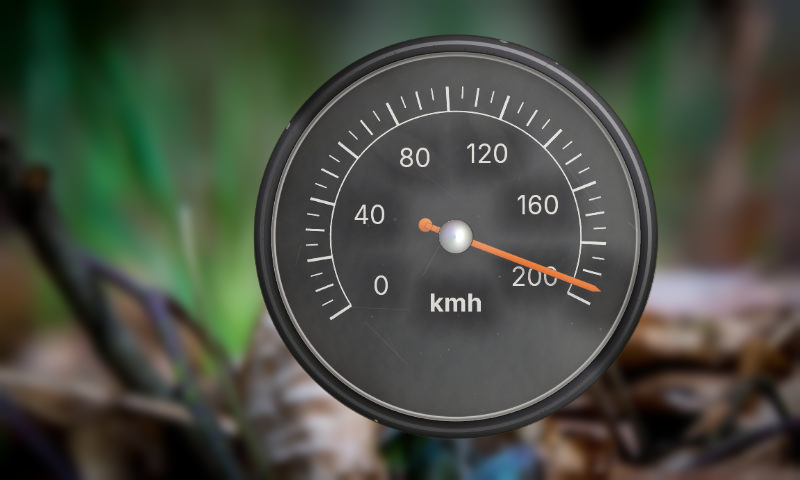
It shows 195 (km/h)
